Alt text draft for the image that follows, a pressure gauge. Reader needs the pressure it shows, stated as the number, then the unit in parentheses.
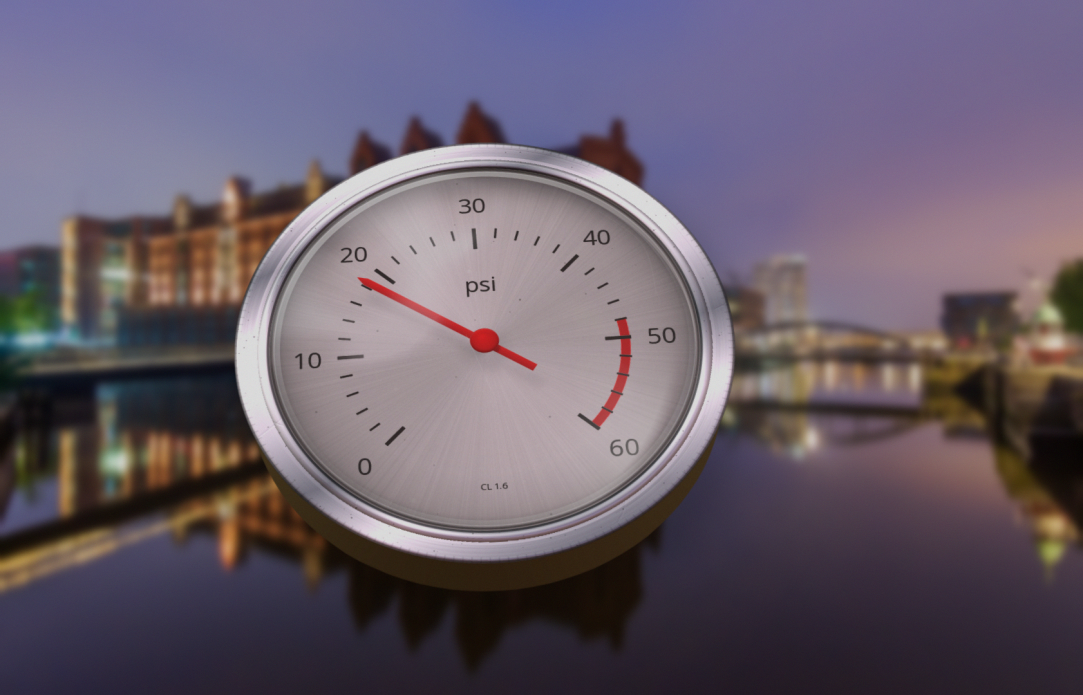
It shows 18 (psi)
